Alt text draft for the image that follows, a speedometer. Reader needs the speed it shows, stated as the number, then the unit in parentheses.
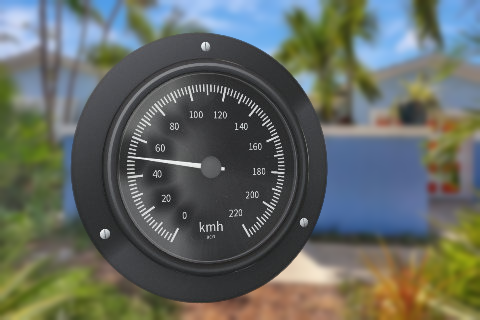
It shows 50 (km/h)
